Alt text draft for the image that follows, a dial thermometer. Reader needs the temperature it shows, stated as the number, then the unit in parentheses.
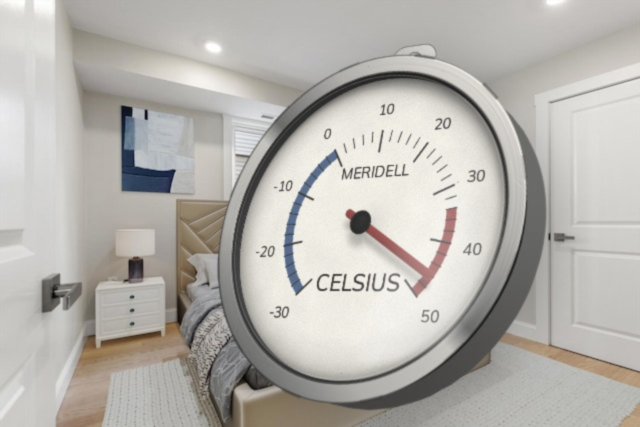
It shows 46 (°C)
